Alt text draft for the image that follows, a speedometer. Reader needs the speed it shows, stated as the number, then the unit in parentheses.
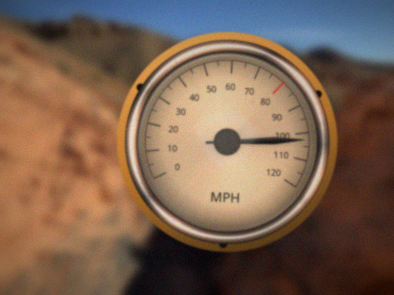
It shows 102.5 (mph)
